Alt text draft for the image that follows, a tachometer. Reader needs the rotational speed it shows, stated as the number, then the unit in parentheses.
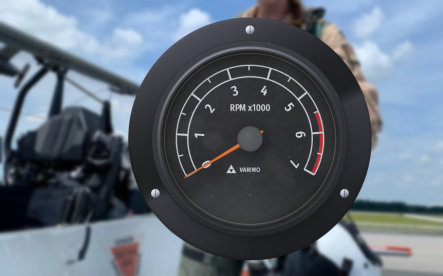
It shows 0 (rpm)
